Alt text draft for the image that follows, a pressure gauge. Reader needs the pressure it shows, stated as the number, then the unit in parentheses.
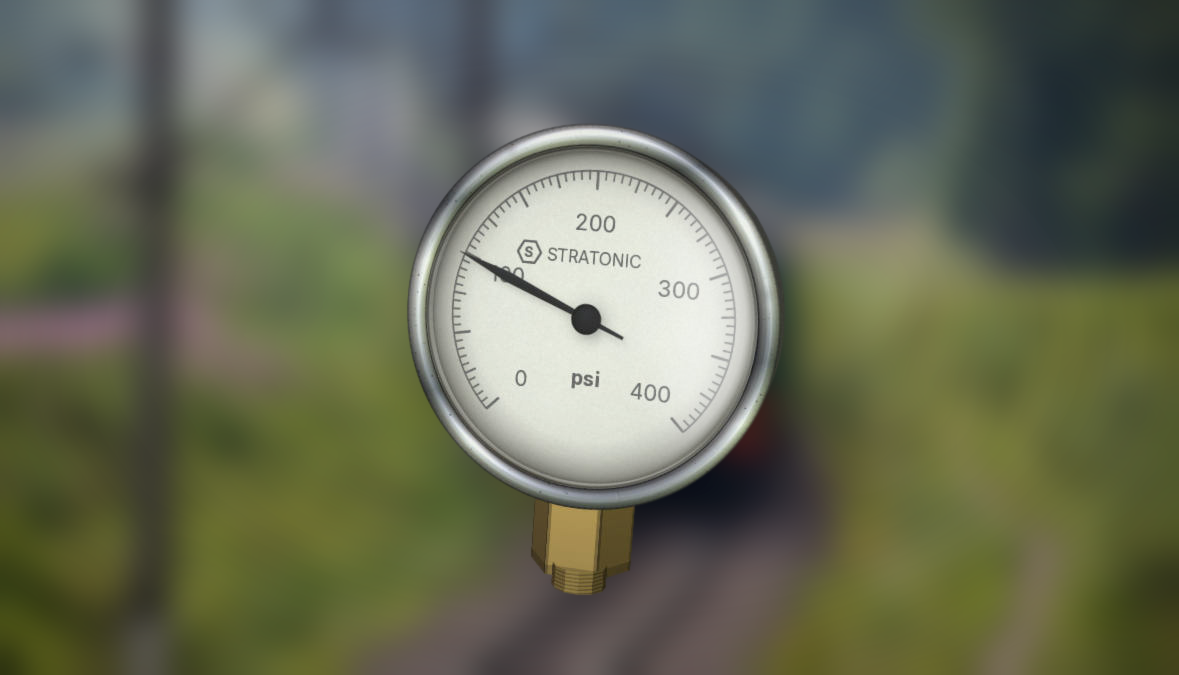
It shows 100 (psi)
